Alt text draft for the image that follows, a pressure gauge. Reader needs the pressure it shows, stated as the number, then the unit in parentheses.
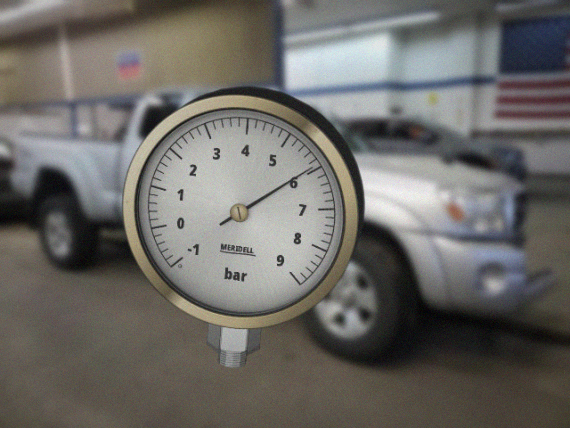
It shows 5.9 (bar)
